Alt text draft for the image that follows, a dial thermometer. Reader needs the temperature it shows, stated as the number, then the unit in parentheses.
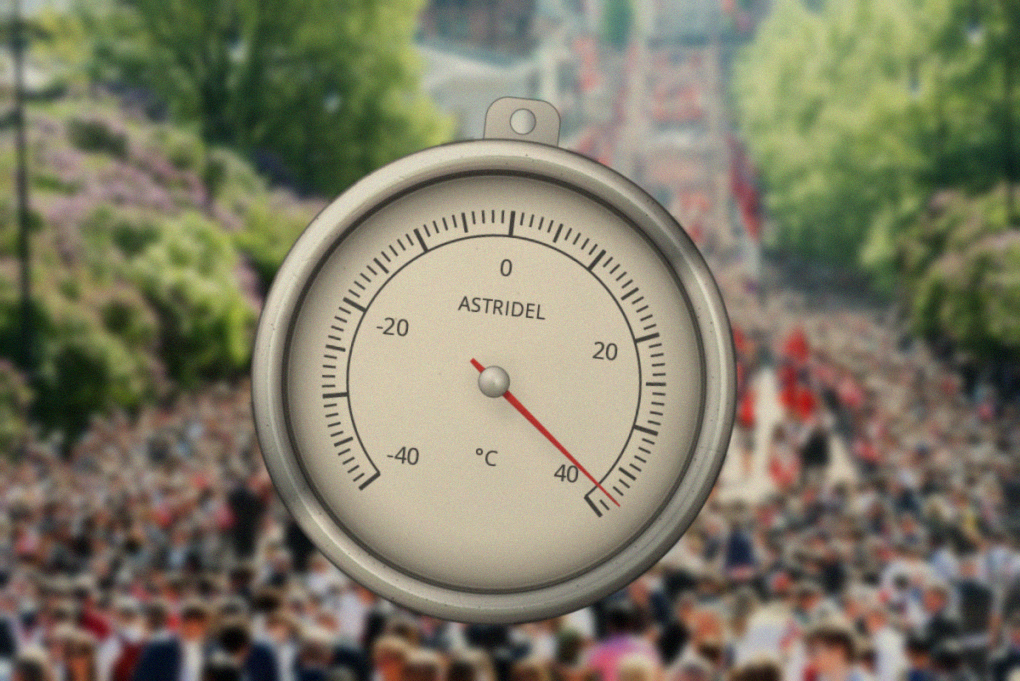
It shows 38 (°C)
